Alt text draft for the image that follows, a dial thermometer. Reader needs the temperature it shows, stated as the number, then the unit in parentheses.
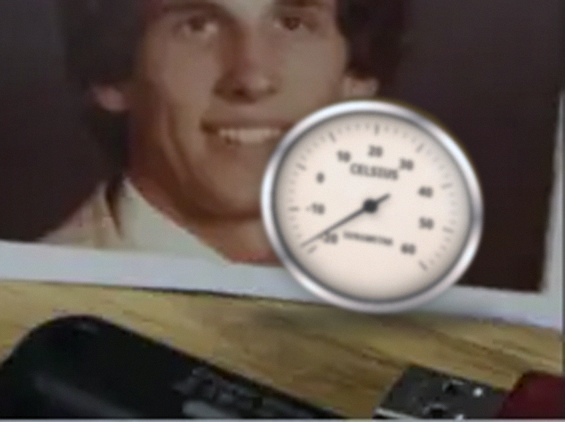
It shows -18 (°C)
